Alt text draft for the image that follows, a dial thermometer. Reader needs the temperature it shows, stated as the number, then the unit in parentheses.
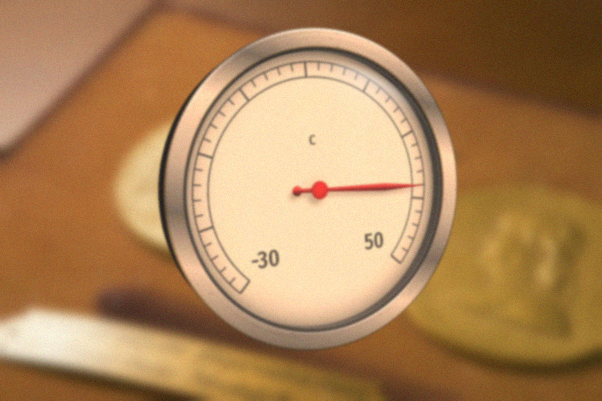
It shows 38 (°C)
